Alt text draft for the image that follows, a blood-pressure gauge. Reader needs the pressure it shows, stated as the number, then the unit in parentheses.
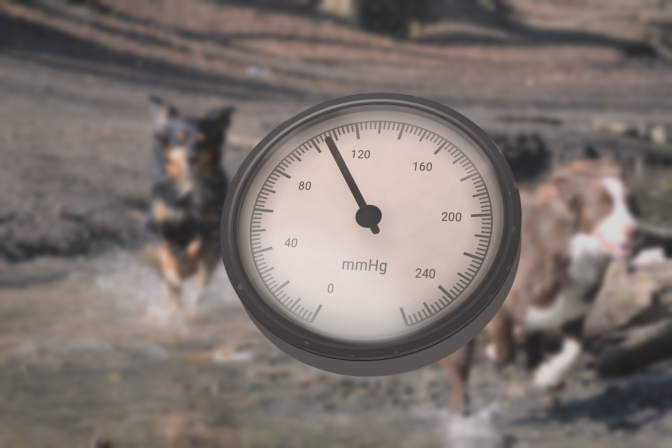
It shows 106 (mmHg)
